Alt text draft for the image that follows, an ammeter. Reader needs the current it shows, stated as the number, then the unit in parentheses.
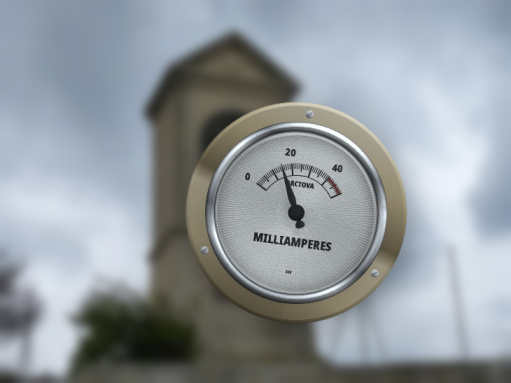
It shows 15 (mA)
